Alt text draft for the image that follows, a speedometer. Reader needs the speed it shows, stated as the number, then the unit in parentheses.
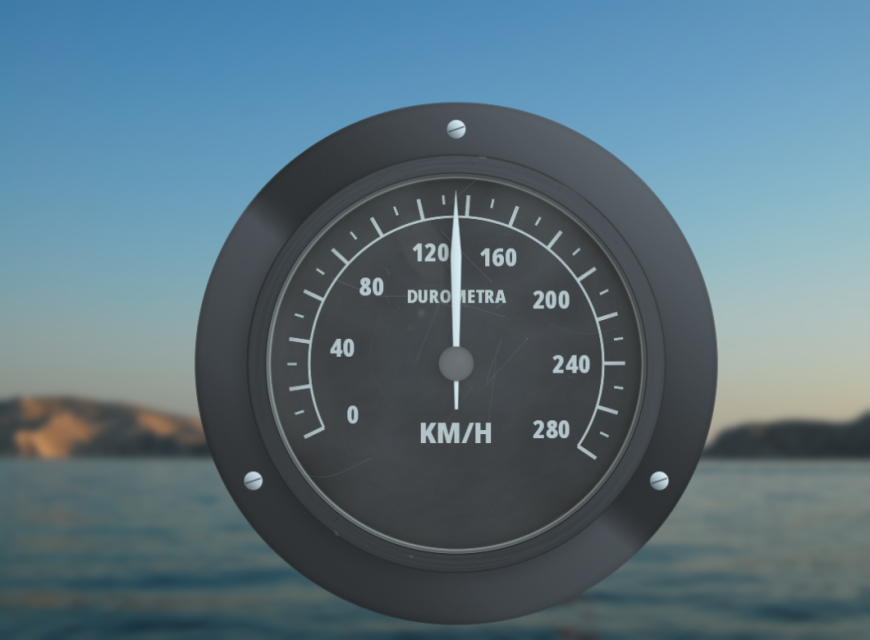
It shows 135 (km/h)
